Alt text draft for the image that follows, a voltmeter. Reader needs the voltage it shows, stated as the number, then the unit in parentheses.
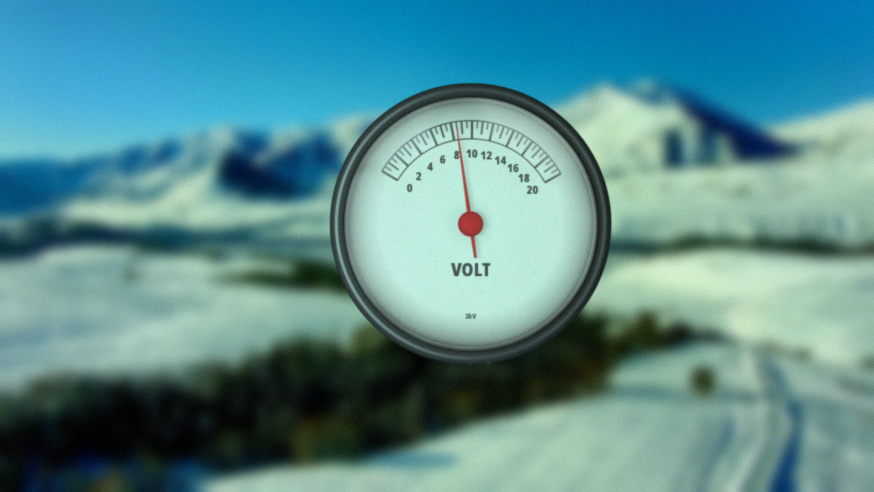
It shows 8.5 (V)
